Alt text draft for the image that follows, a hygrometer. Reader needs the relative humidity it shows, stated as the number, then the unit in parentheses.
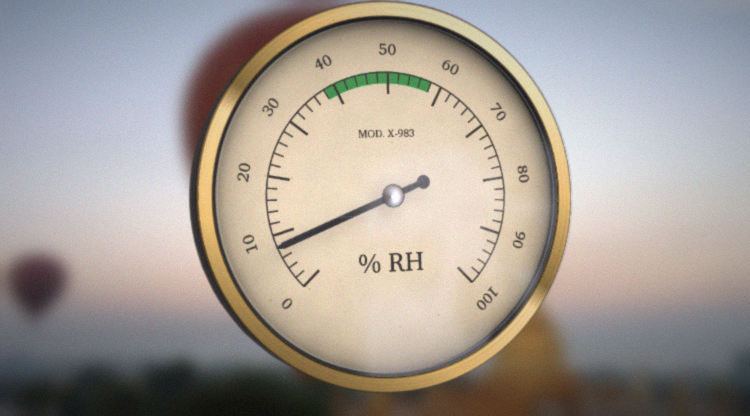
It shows 8 (%)
